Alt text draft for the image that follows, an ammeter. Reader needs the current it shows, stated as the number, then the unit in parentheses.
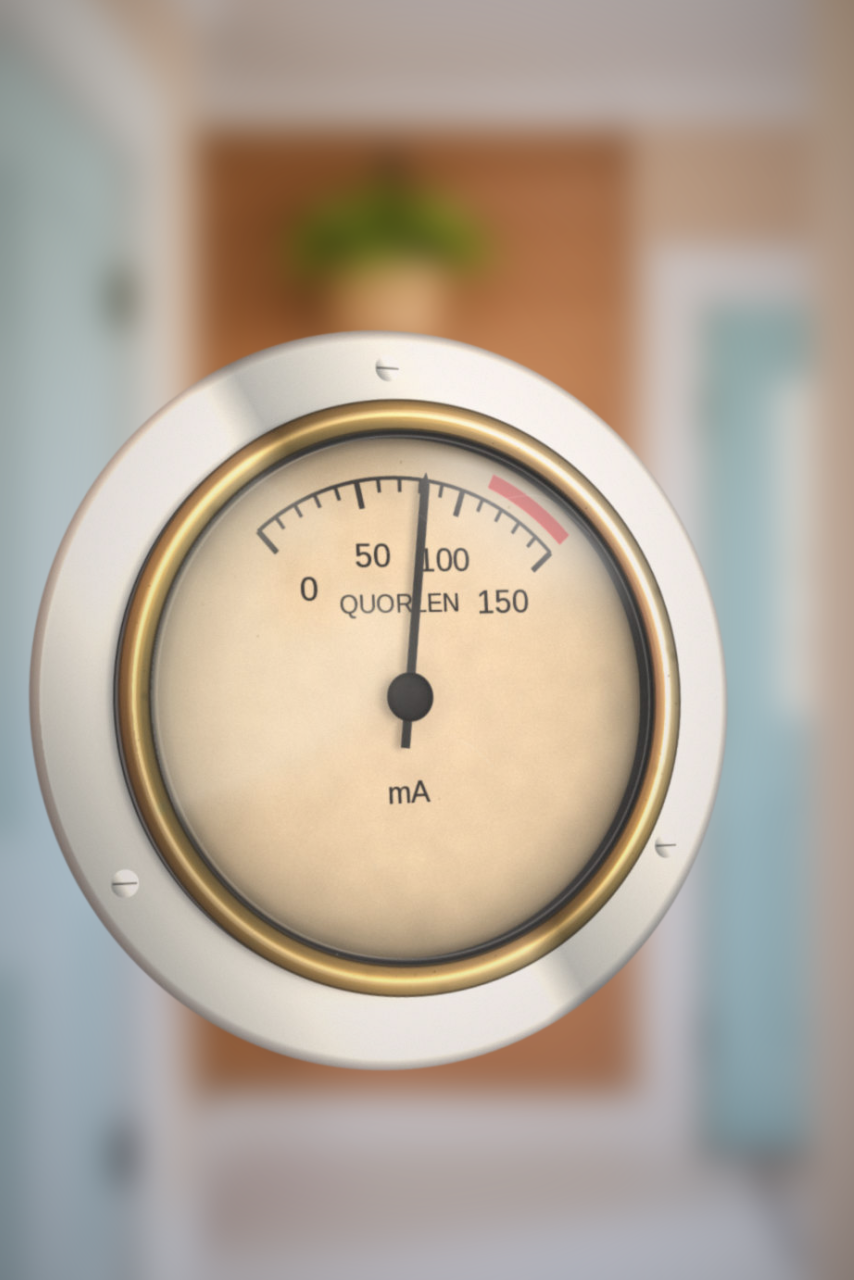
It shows 80 (mA)
